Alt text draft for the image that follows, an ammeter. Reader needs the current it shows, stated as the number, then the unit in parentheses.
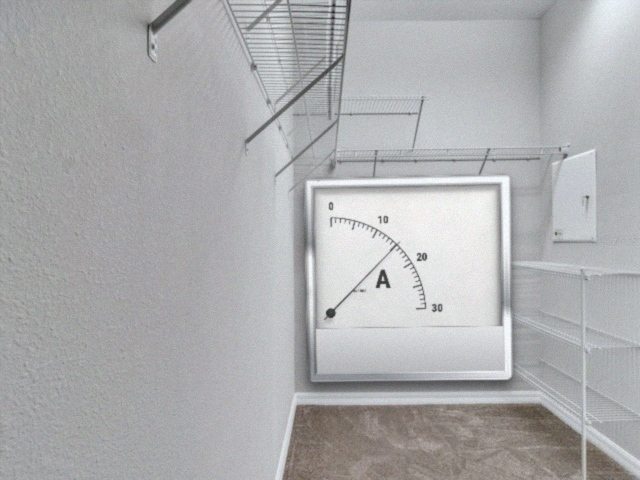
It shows 15 (A)
